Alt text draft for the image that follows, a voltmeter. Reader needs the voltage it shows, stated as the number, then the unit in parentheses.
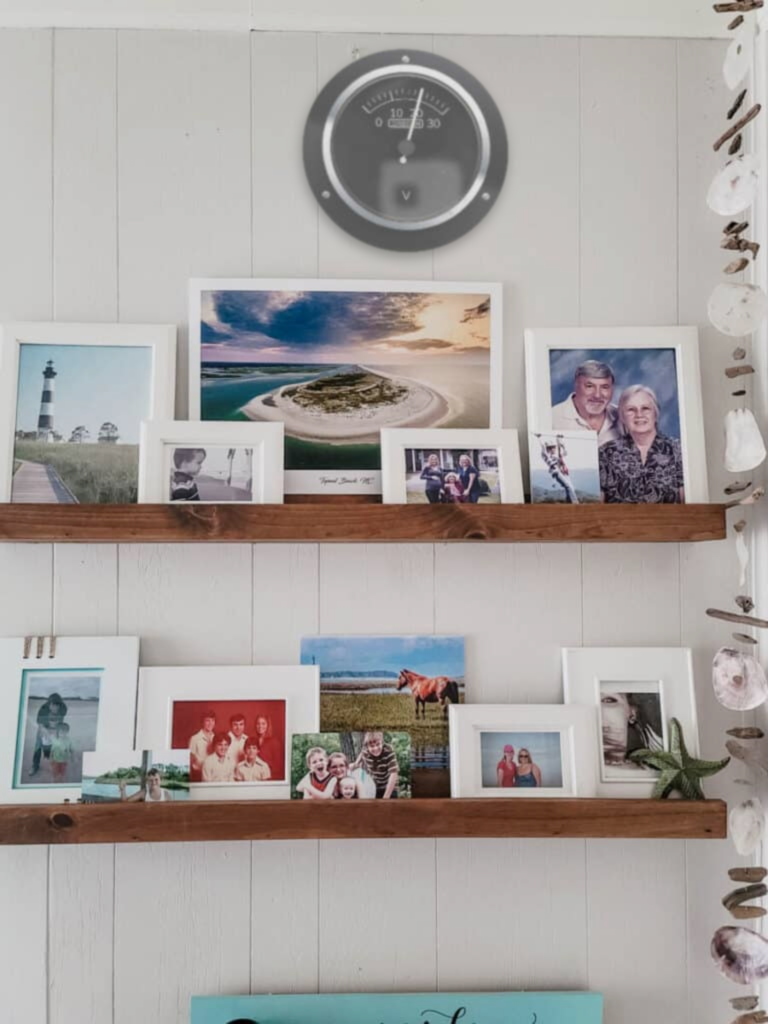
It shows 20 (V)
